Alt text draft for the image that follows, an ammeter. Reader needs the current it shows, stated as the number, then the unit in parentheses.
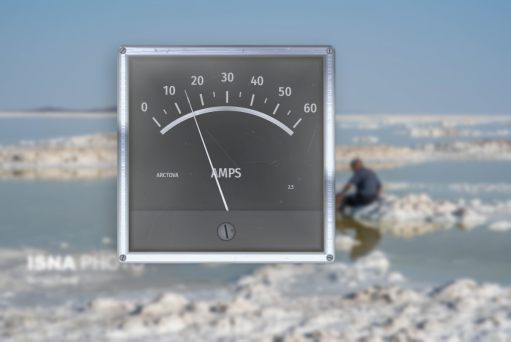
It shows 15 (A)
